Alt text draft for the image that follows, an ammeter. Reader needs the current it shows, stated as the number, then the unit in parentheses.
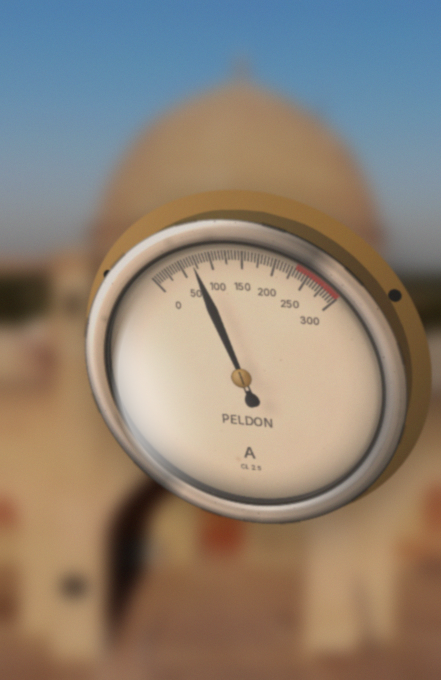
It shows 75 (A)
